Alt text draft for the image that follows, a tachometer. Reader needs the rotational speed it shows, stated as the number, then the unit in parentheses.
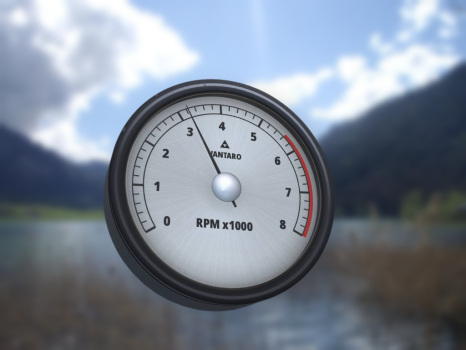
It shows 3200 (rpm)
